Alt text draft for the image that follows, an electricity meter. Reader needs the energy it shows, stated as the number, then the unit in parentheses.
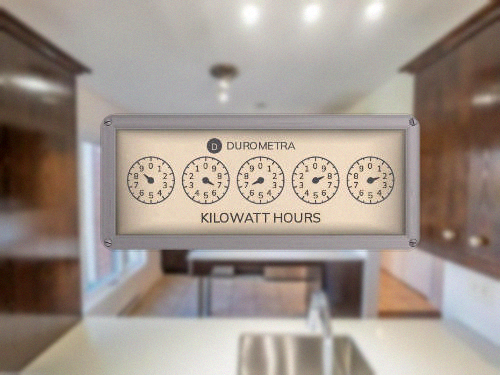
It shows 86682 (kWh)
